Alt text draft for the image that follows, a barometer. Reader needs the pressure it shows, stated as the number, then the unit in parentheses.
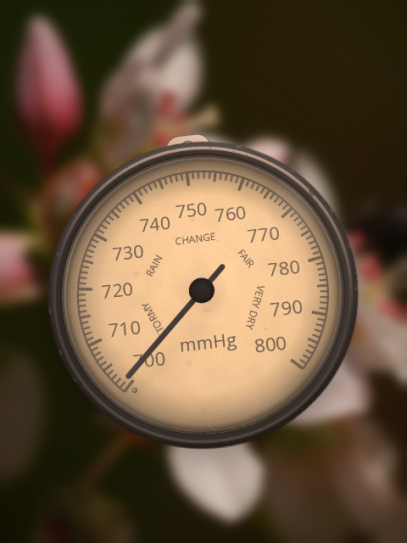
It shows 701 (mmHg)
